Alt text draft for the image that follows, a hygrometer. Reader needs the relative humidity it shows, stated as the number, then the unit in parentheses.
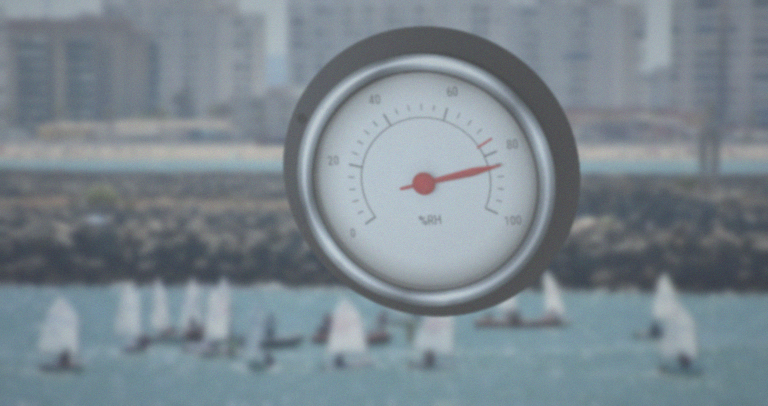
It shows 84 (%)
